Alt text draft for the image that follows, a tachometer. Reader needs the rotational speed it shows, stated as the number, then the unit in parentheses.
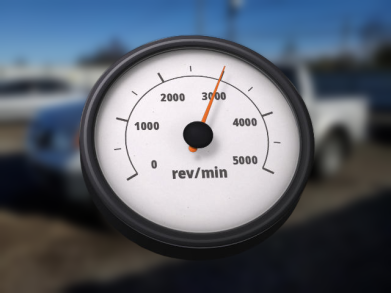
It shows 3000 (rpm)
